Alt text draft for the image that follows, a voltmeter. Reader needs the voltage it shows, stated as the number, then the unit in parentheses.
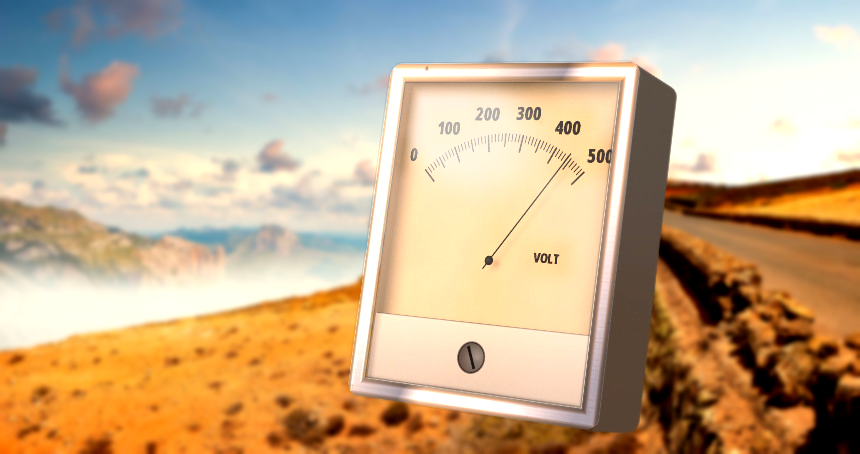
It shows 450 (V)
